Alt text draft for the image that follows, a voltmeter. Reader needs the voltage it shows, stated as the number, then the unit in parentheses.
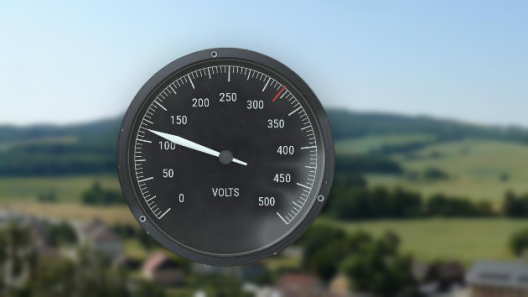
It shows 115 (V)
